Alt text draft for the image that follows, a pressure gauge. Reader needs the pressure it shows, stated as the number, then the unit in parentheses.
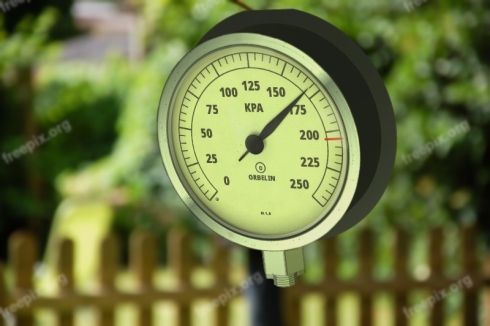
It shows 170 (kPa)
